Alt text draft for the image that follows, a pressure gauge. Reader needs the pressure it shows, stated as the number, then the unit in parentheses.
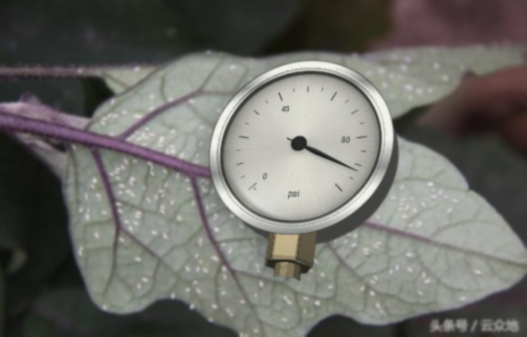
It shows 92.5 (psi)
